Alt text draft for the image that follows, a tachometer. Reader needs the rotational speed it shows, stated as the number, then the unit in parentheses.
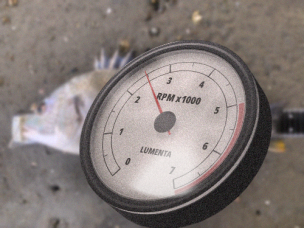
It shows 2500 (rpm)
